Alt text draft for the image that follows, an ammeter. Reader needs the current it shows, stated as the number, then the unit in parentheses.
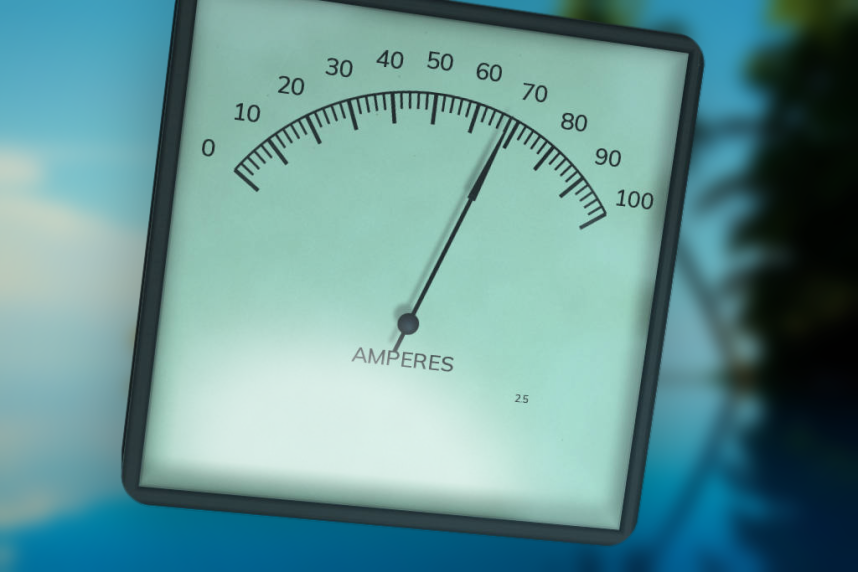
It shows 68 (A)
